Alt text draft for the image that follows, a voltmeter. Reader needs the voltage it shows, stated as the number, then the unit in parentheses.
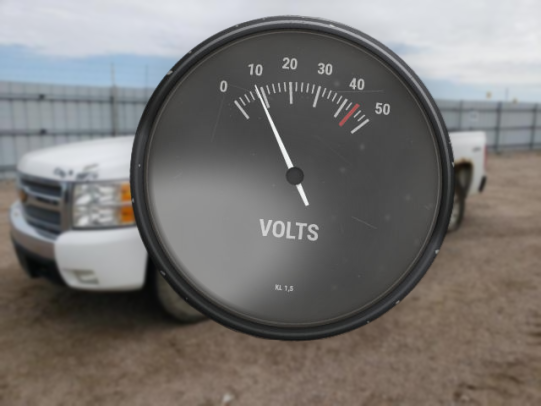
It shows 8 (V)
